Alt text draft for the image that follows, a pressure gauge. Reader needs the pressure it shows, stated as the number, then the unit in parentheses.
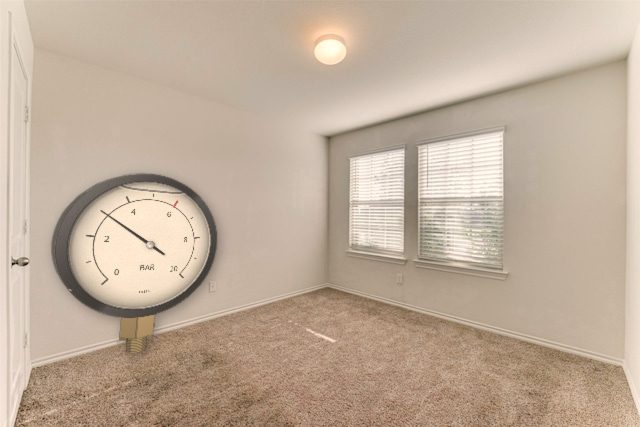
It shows 3 (bar)
